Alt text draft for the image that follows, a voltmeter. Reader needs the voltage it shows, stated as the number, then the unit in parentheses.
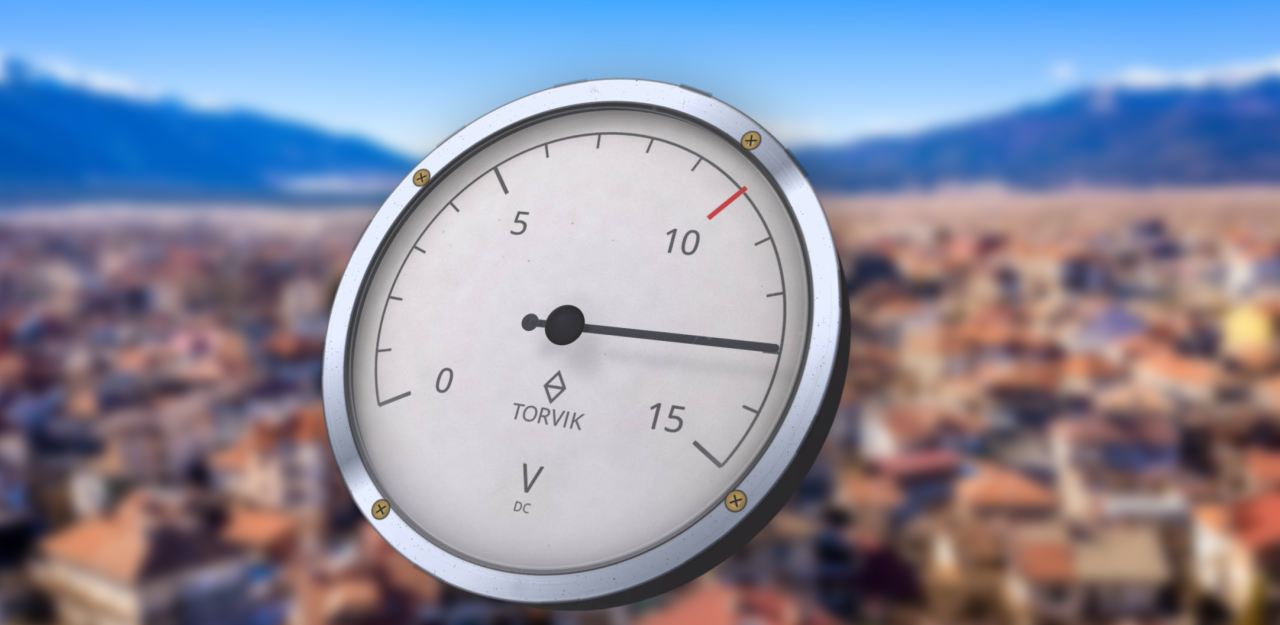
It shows 13 (V)
